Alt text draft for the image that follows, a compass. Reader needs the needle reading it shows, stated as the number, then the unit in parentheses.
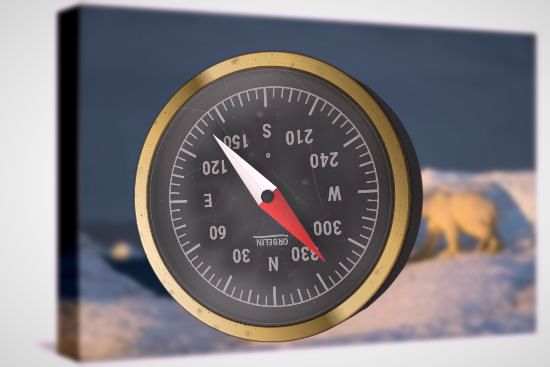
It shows 320 (°)
